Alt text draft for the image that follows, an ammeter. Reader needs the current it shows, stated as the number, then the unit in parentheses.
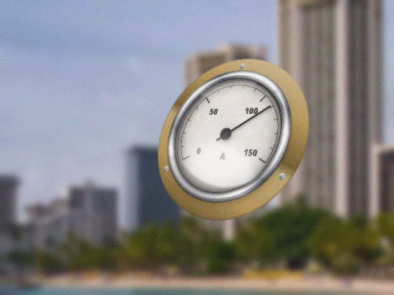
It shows 110 (A)
